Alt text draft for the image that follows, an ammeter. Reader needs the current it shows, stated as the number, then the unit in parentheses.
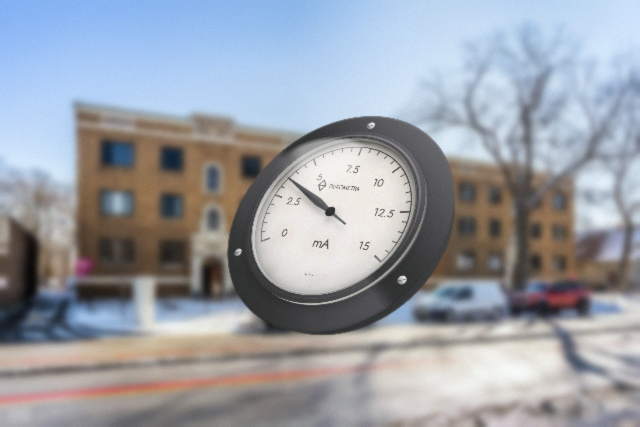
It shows 3.5 (mA)
